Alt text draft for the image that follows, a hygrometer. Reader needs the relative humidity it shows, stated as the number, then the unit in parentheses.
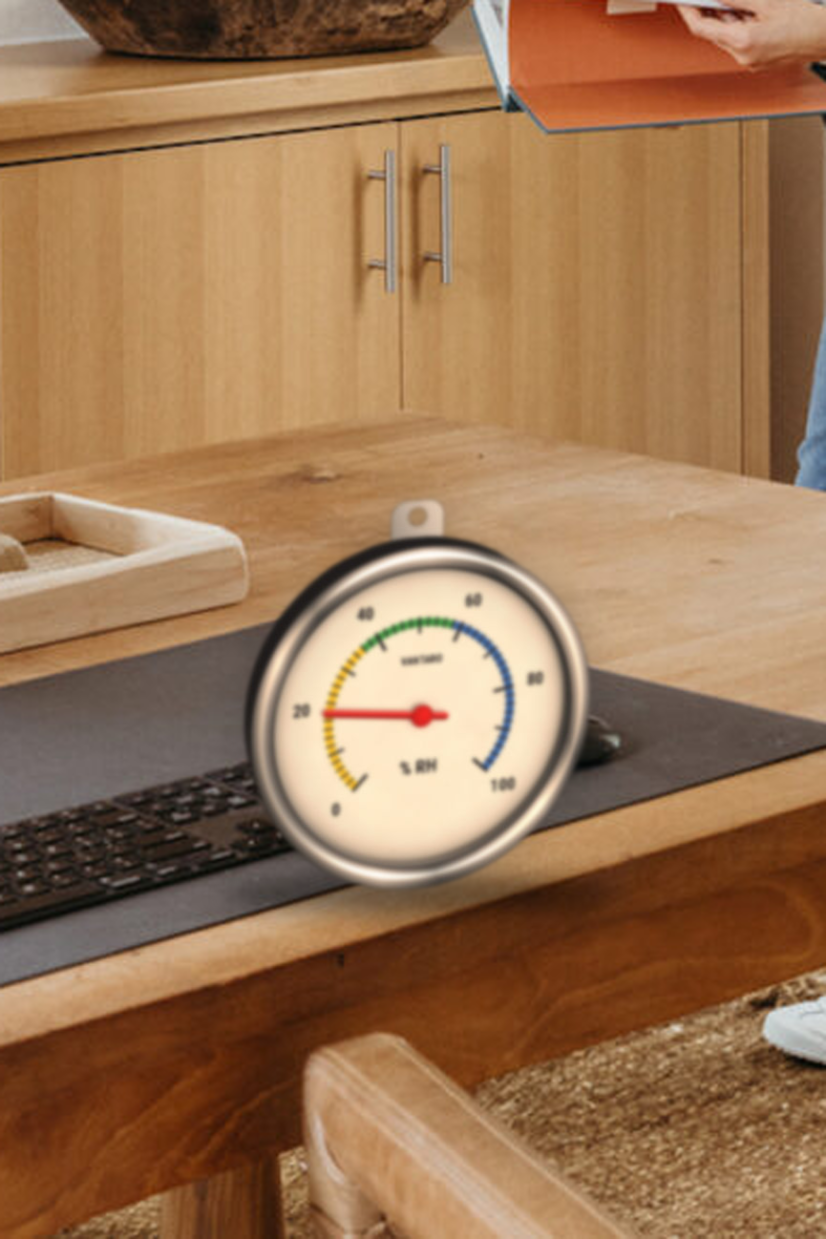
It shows 20 (%)
